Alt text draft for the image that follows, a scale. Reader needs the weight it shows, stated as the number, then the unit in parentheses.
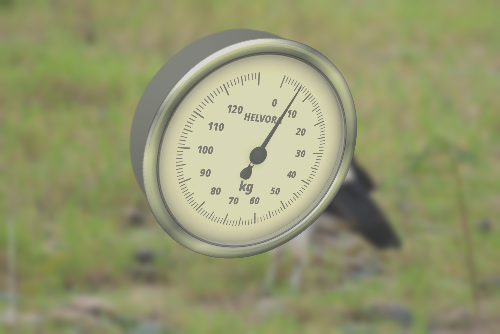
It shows 5 (kg)
